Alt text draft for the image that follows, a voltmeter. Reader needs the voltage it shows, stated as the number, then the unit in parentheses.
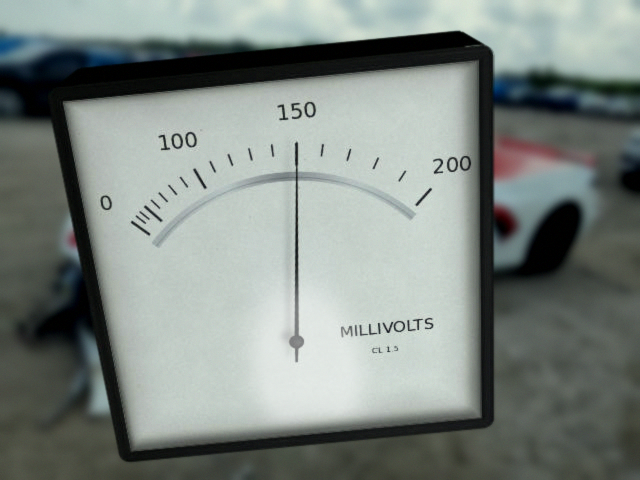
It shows 150 (mV)
